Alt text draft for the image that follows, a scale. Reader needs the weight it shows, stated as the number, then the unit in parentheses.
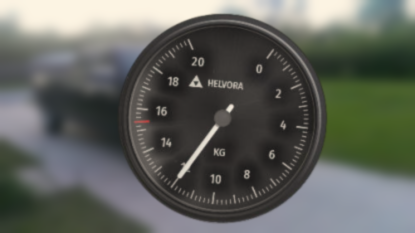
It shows 12 (kg)
